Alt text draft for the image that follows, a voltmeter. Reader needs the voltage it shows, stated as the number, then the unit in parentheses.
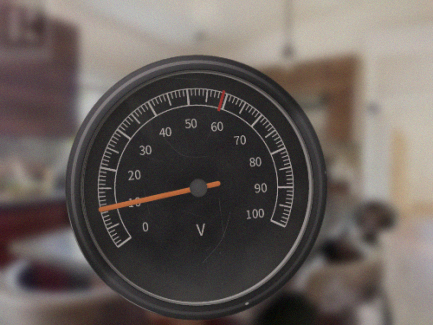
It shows 10 (V)
